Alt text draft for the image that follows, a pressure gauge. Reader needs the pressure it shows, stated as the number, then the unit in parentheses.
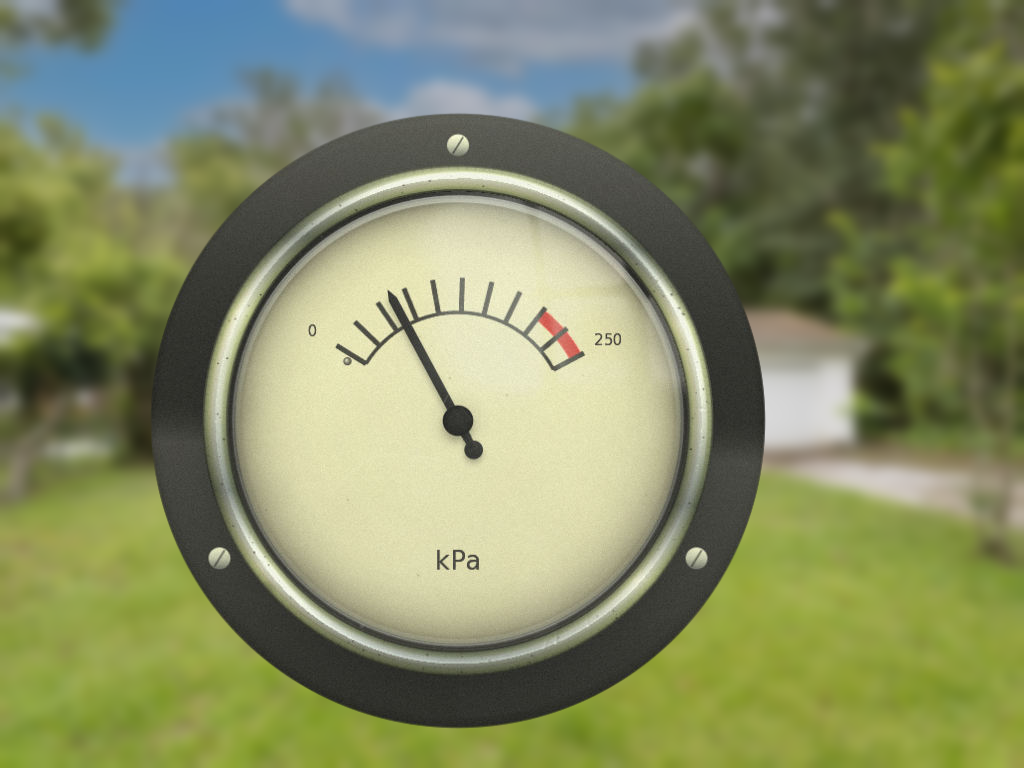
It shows 62.5 (kPa)
